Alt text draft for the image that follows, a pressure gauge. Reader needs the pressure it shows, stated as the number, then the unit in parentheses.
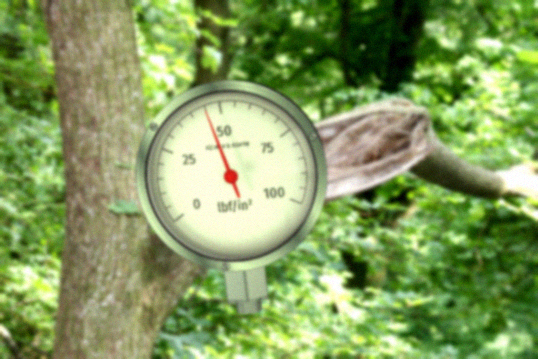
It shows 45 (psi)
